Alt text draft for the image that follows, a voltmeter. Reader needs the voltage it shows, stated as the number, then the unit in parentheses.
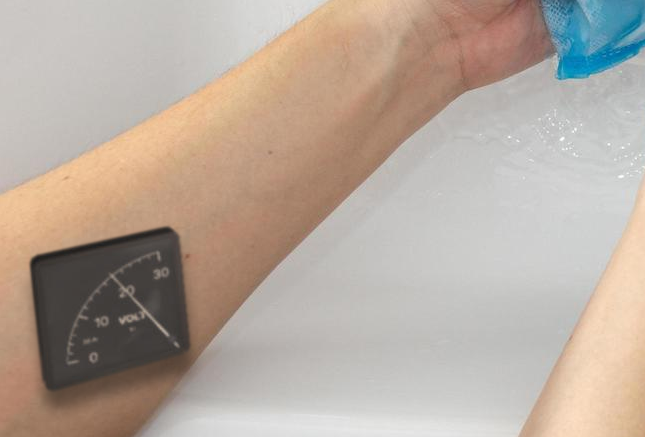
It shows 20 (V)
